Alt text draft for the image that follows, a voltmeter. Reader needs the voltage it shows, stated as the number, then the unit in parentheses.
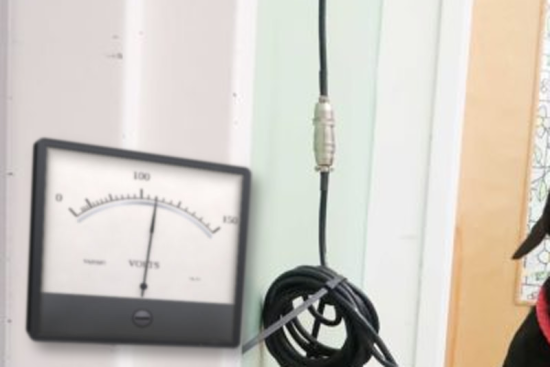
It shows 110 (V)
